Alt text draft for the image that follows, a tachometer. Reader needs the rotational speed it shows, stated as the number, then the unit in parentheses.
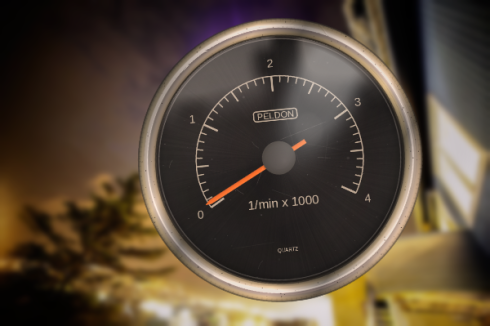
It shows 50 (rpm)
